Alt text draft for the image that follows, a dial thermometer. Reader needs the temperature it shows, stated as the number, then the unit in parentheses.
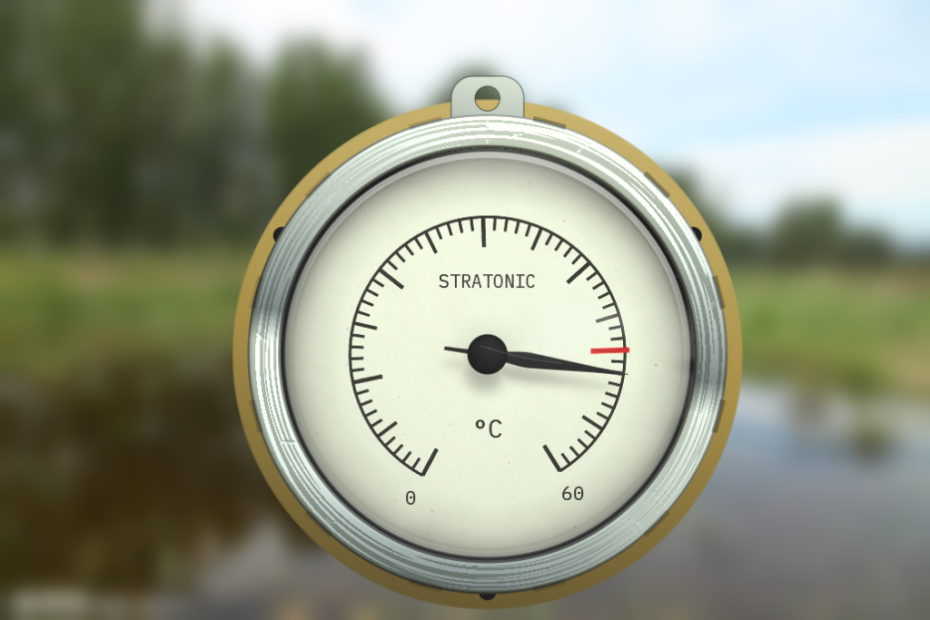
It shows 50 (°C)
